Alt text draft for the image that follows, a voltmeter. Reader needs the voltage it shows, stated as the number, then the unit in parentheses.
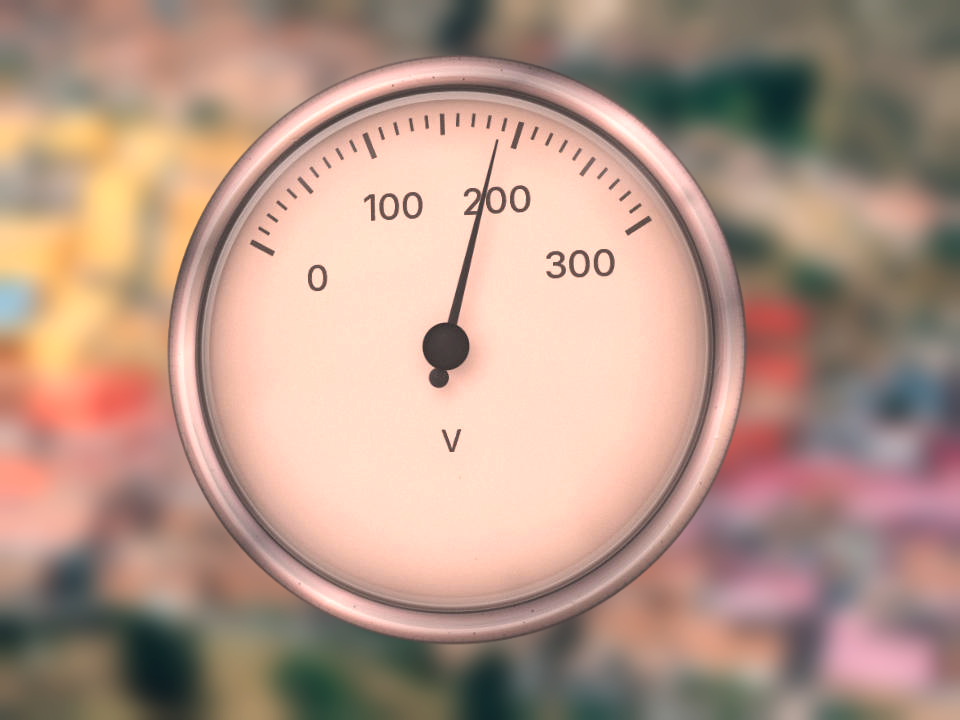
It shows 190 (V)
